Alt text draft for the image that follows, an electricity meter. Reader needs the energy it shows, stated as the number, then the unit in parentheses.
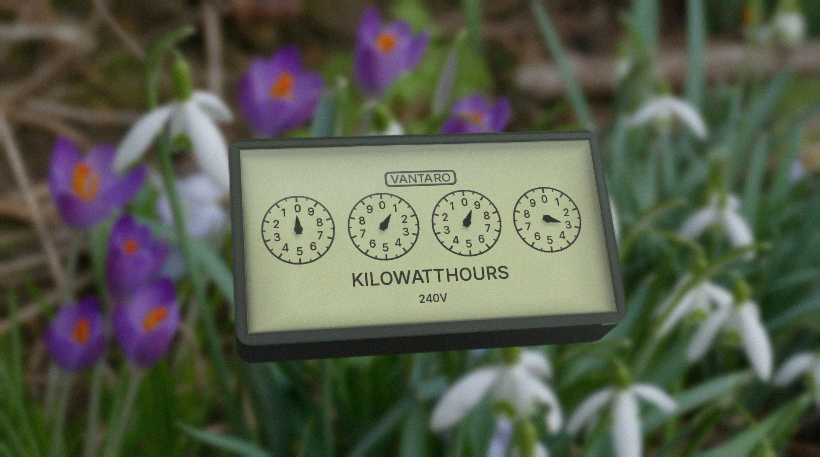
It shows 93 (kWh)
